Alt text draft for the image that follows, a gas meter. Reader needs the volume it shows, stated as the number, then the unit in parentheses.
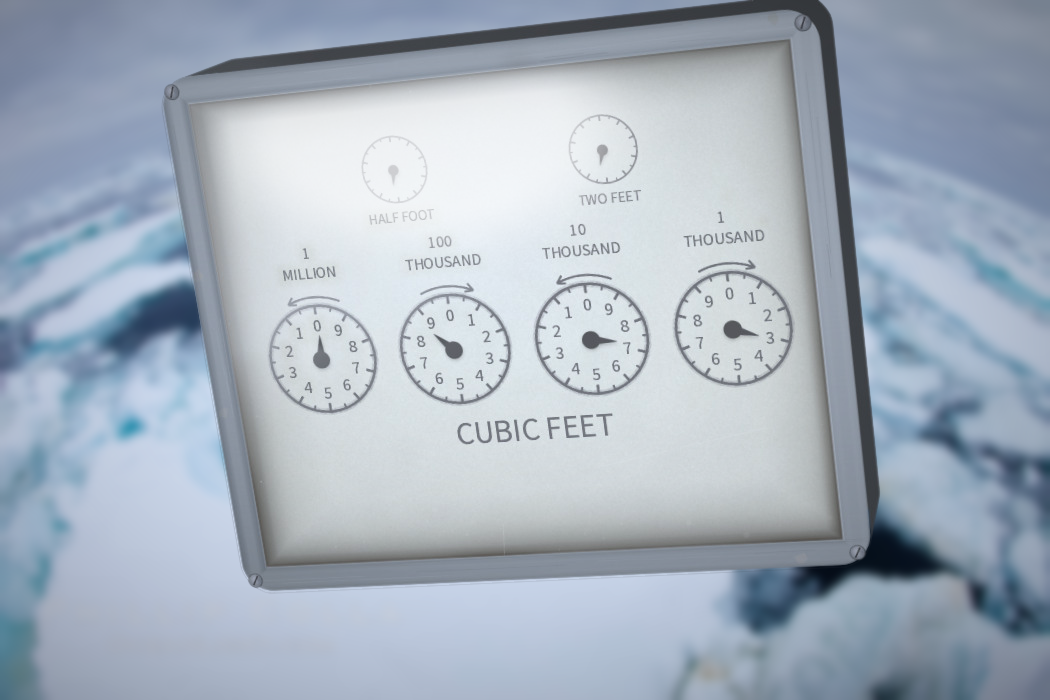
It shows 987300 (ft³)
